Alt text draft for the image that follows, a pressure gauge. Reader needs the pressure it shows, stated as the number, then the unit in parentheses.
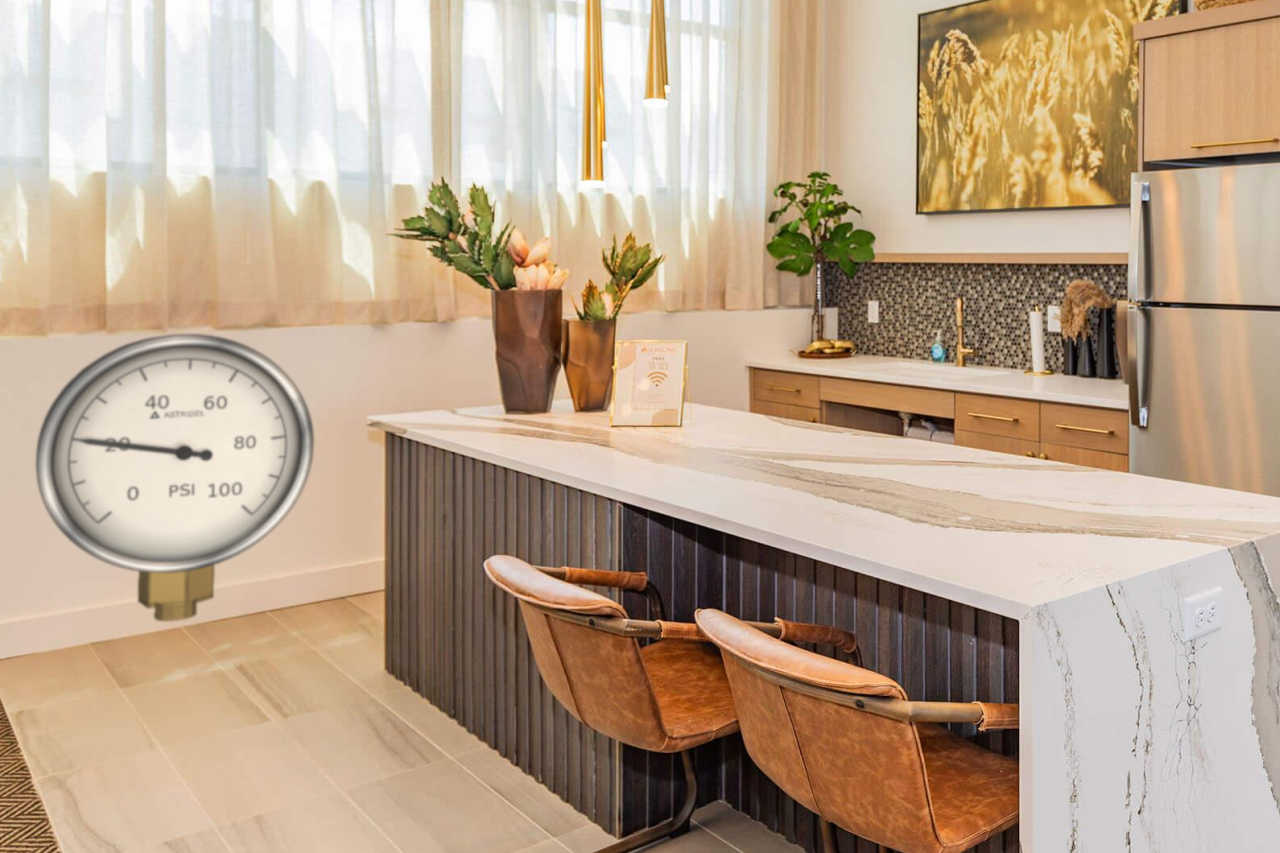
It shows 20 (psi)
